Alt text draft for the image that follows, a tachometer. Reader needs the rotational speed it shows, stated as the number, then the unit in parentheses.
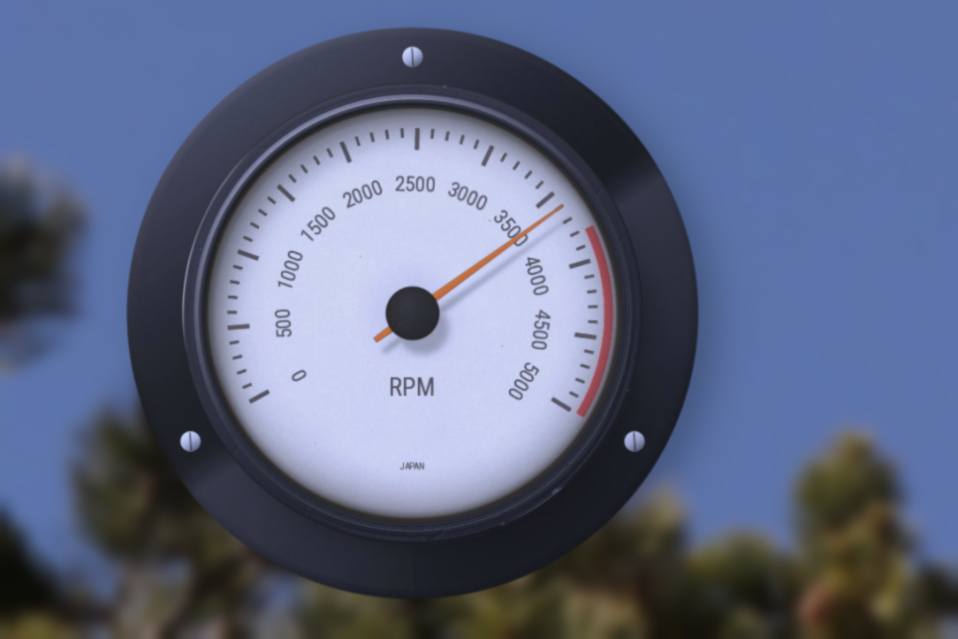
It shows 3600 (rpm)
